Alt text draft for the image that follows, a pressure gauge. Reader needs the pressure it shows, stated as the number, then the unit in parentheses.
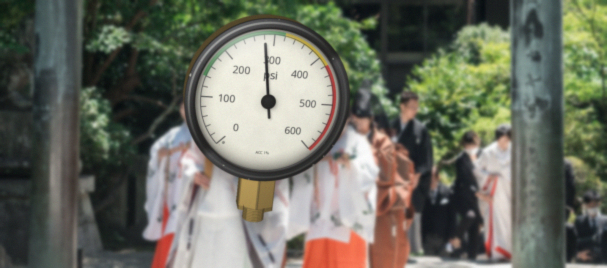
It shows 280 (psi)
